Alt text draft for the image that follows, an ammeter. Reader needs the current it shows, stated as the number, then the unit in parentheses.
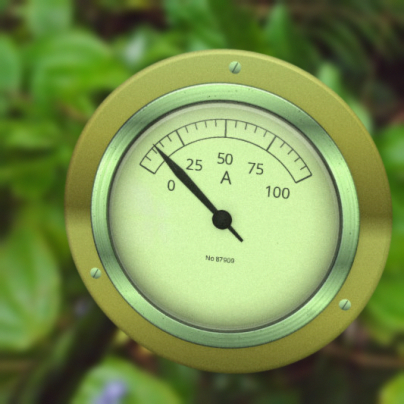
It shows 12.5 (A)
